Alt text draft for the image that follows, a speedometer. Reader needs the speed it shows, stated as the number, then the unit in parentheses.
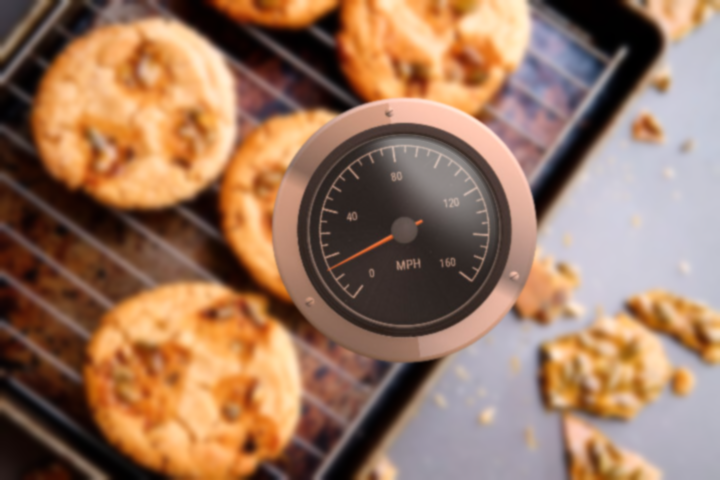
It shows 15 (mph)
